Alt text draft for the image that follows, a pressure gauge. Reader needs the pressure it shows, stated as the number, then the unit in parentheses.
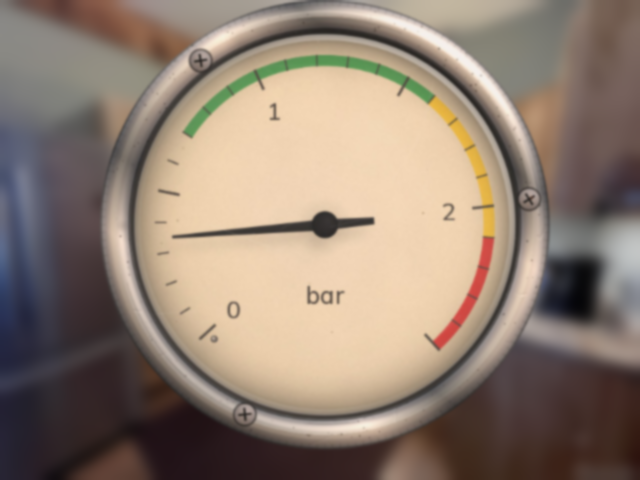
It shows 0.35 (bar)
